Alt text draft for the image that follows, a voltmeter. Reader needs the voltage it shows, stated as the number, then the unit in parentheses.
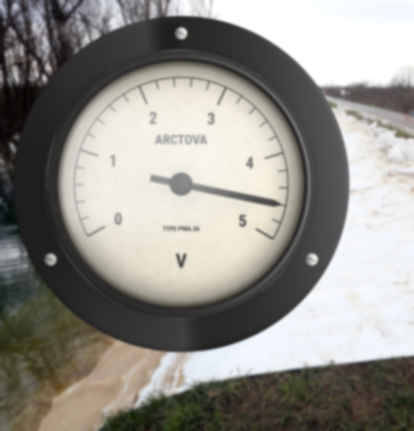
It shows 4.6 (V)
